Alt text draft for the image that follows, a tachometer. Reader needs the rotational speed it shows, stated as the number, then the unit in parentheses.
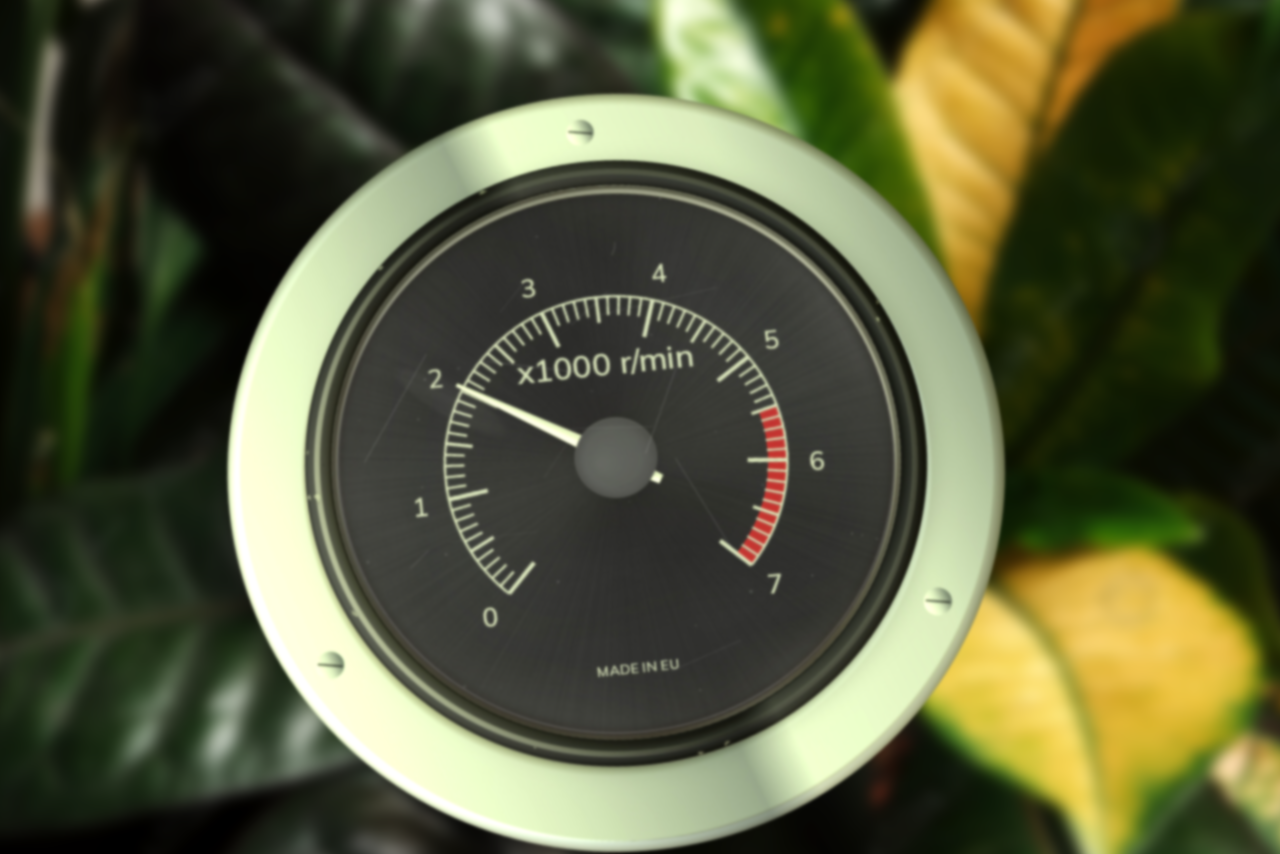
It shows 2000 (rpm)
